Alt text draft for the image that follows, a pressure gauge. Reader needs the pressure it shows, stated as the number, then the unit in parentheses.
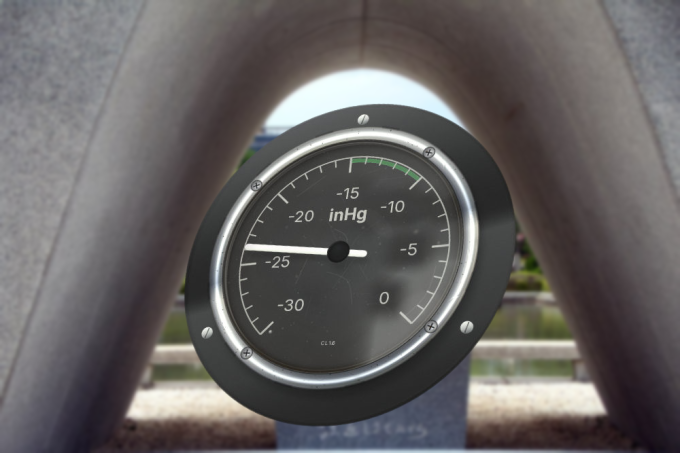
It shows -24 (inHg)
